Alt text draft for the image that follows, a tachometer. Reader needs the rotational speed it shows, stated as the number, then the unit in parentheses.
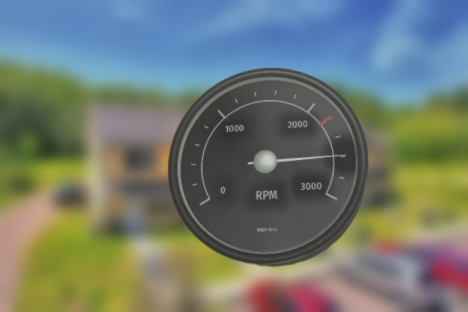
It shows 2600 (rpm)
